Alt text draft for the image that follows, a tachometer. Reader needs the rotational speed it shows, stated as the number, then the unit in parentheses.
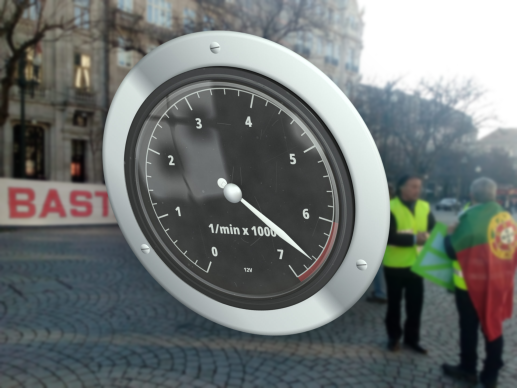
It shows 6600 (rpm)
